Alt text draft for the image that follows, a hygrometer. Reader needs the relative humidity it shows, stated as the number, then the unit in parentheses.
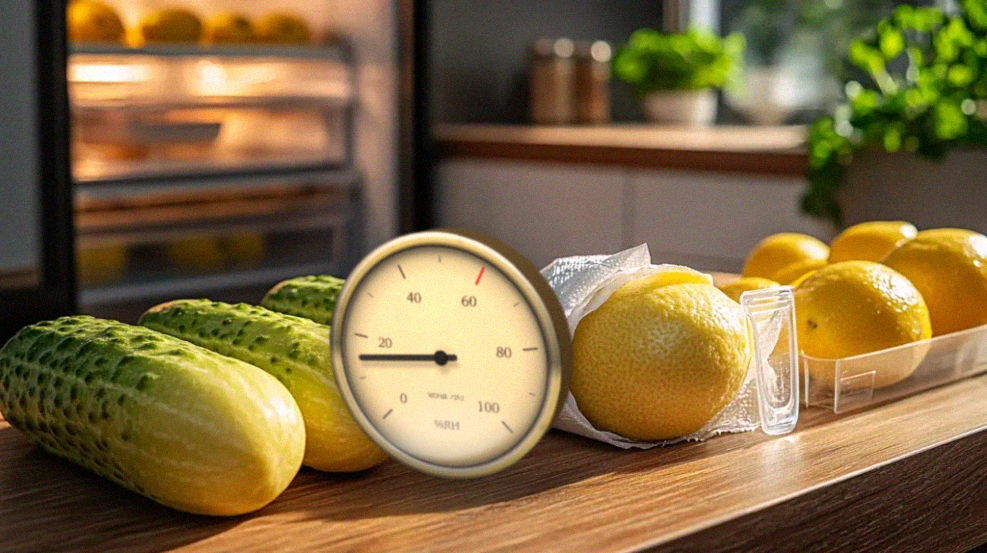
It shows 15 (%)
